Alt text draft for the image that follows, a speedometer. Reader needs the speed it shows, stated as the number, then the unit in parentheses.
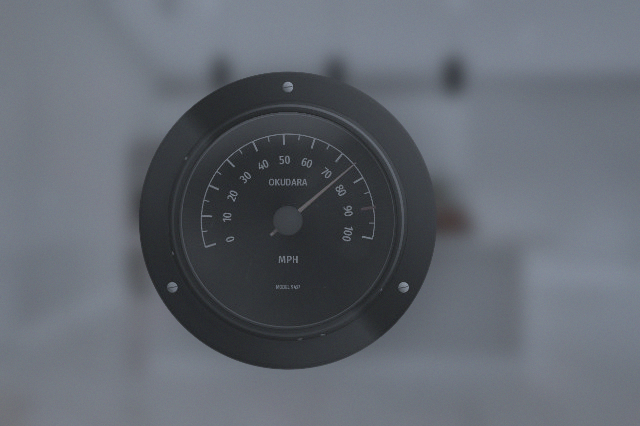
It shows 75 (mph)
